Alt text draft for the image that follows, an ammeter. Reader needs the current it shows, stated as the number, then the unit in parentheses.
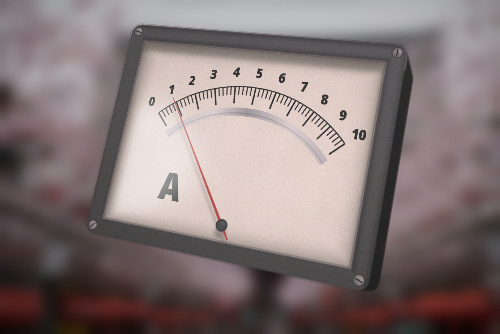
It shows 1 (A)
